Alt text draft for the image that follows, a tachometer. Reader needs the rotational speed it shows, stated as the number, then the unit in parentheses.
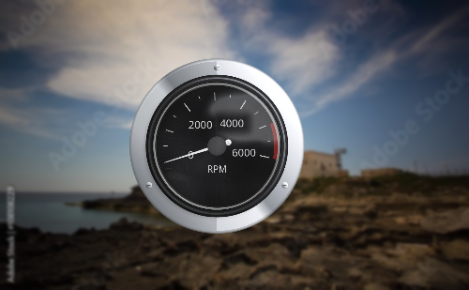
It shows 0 (rpm)
